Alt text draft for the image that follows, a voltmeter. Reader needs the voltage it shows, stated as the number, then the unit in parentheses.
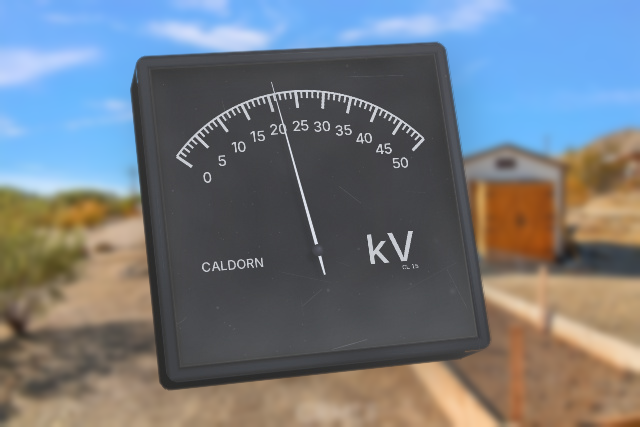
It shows 21 (kV)
